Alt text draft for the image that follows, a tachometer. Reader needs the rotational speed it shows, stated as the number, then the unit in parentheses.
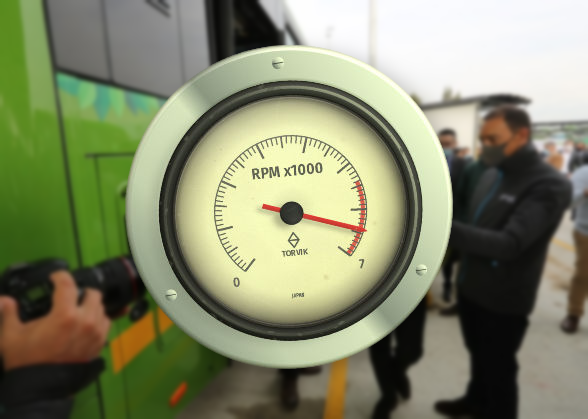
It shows 6400 (rpm)
